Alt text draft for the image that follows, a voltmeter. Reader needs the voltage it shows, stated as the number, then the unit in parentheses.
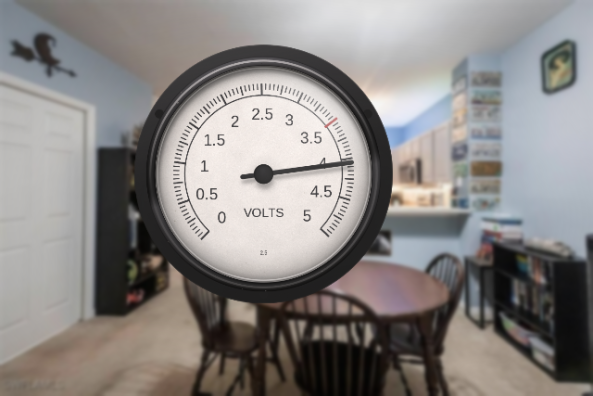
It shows 4.05 (V)
